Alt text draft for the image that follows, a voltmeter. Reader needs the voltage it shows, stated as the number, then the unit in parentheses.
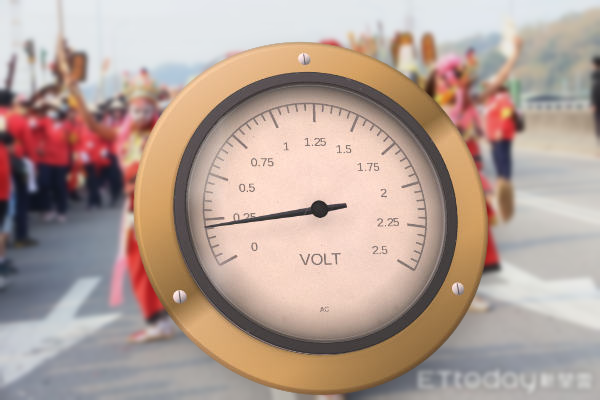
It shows 0.2 (V)
